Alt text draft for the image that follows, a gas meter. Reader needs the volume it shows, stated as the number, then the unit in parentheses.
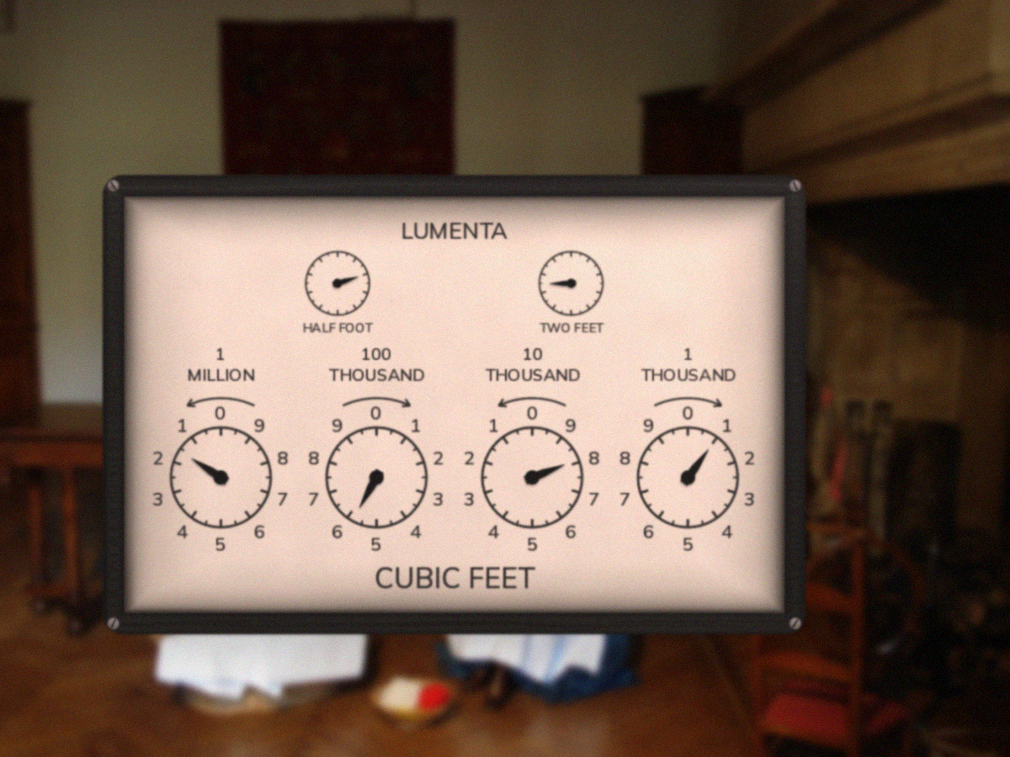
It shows 158100 (ft³)
